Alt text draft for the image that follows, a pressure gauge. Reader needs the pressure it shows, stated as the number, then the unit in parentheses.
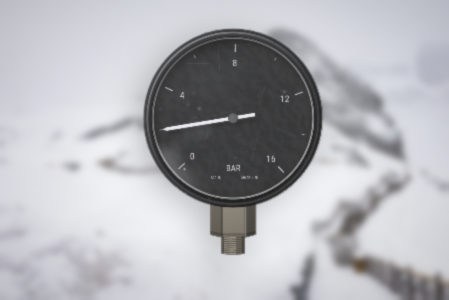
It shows 2 (bar)
